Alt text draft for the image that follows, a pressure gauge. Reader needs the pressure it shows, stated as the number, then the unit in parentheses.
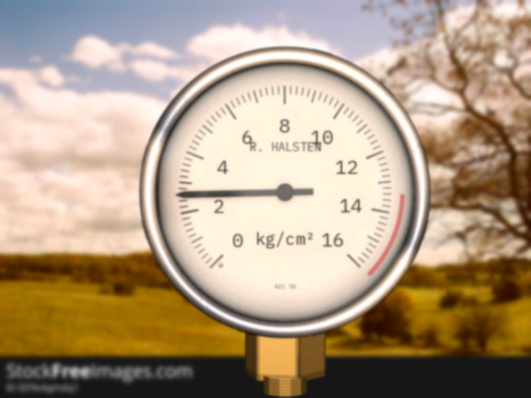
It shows 2.6 (kg/cm²)
